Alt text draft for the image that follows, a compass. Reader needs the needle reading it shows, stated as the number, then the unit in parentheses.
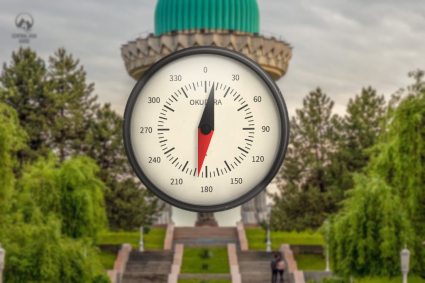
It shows 190 (°)
